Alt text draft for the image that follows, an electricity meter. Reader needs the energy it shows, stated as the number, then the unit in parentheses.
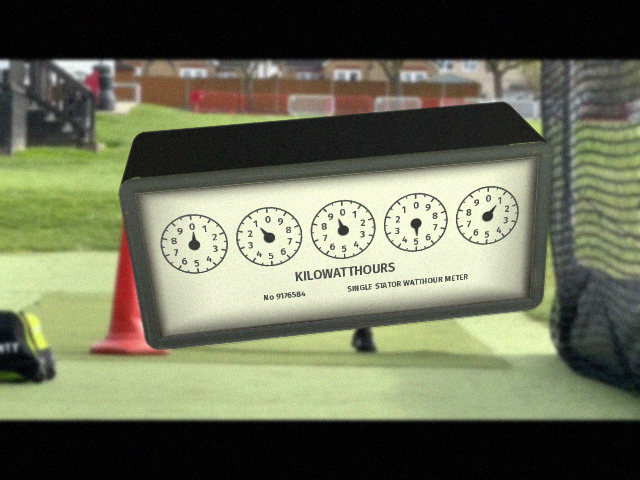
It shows 951 (kWh)
